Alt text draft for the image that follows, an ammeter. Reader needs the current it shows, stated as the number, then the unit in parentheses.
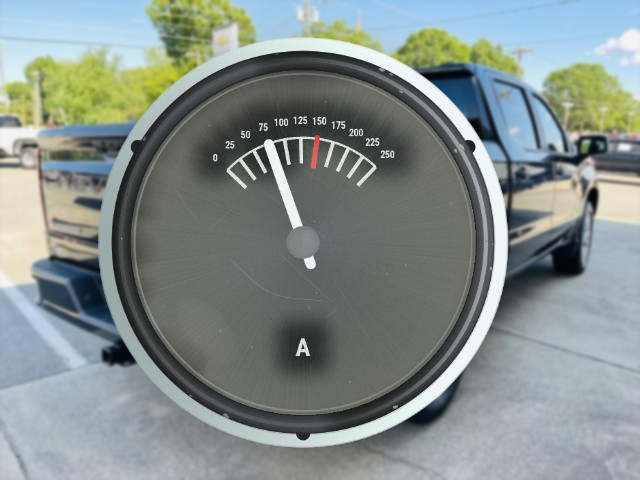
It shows 75 (A)
